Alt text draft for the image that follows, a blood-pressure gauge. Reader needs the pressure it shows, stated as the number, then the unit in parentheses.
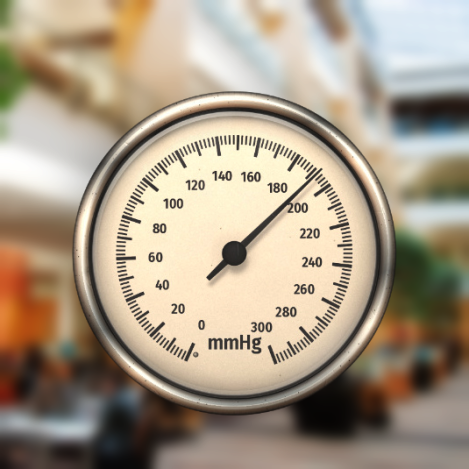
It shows 192 (mmHg)
